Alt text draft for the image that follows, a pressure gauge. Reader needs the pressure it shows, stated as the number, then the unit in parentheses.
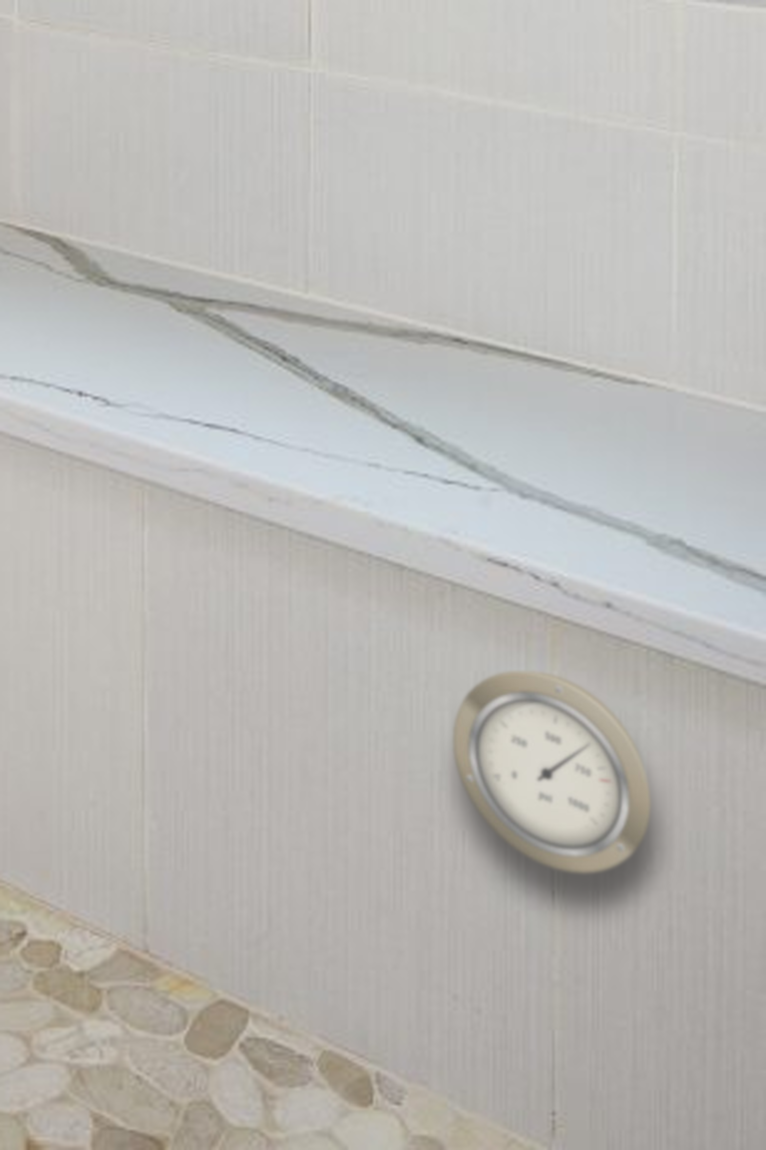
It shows 650 (psi)
